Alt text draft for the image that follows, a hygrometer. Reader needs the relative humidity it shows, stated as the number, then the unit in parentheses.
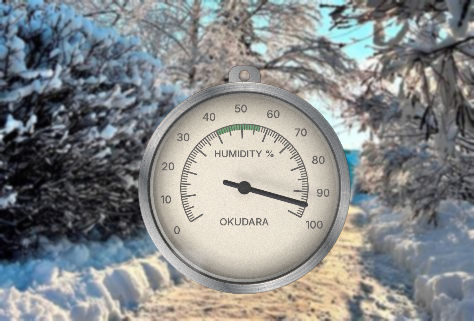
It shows 95 (%)
